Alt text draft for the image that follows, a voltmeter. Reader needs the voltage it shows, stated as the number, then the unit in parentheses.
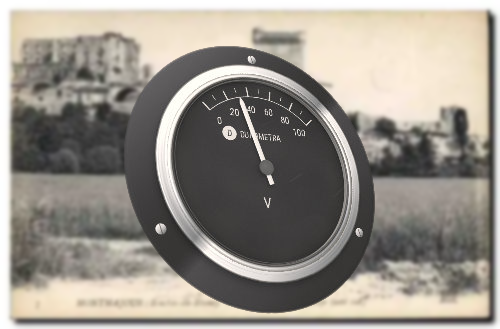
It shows 30 (V)
